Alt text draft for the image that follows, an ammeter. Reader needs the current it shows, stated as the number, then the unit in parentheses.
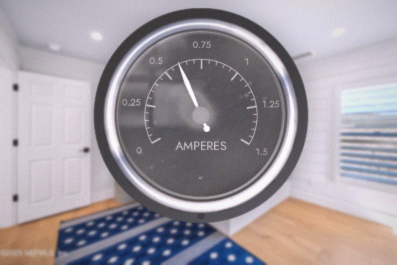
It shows 0.6 (A)
